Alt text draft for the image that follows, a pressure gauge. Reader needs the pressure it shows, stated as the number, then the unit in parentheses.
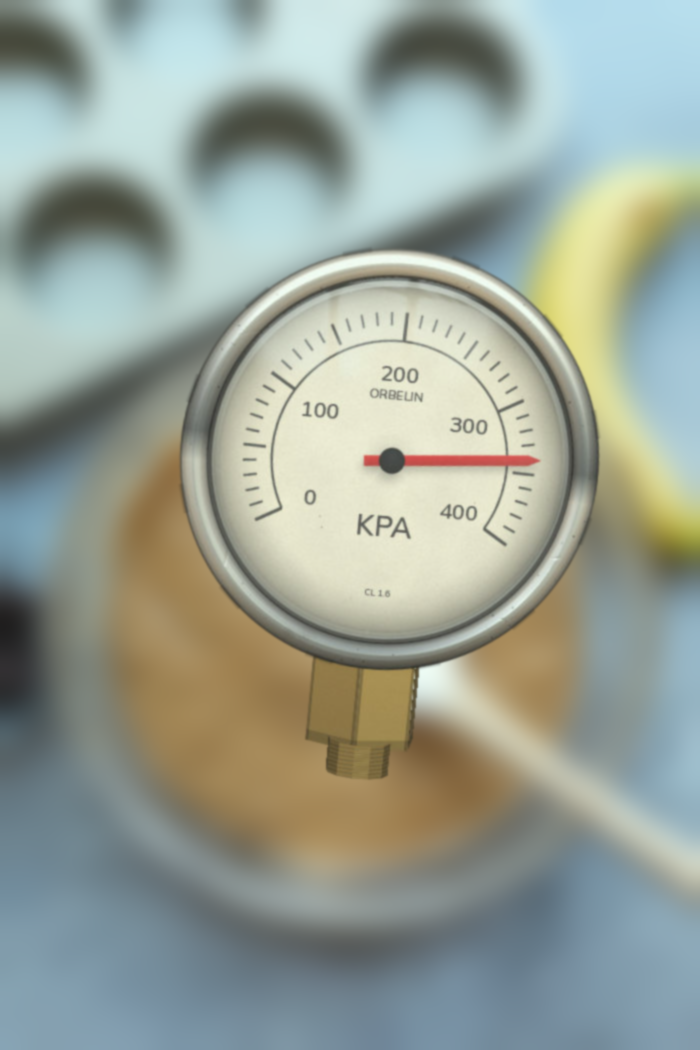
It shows 340 (kPa)
